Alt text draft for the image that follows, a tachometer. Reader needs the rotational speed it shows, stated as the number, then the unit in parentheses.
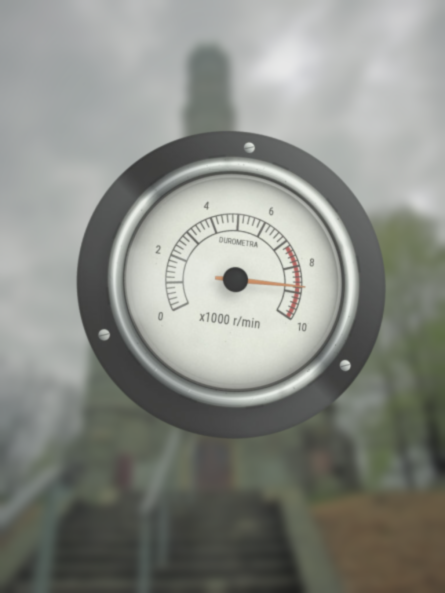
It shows 8800 (rpm)
